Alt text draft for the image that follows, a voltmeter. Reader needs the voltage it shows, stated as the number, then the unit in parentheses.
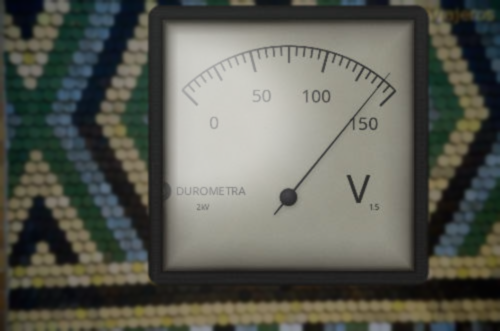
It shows 140 (V)
